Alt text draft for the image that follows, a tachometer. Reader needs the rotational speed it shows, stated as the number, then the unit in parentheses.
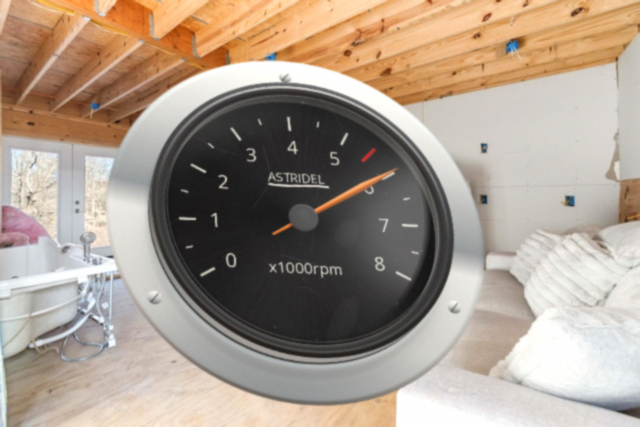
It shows 6000 (rpm)
